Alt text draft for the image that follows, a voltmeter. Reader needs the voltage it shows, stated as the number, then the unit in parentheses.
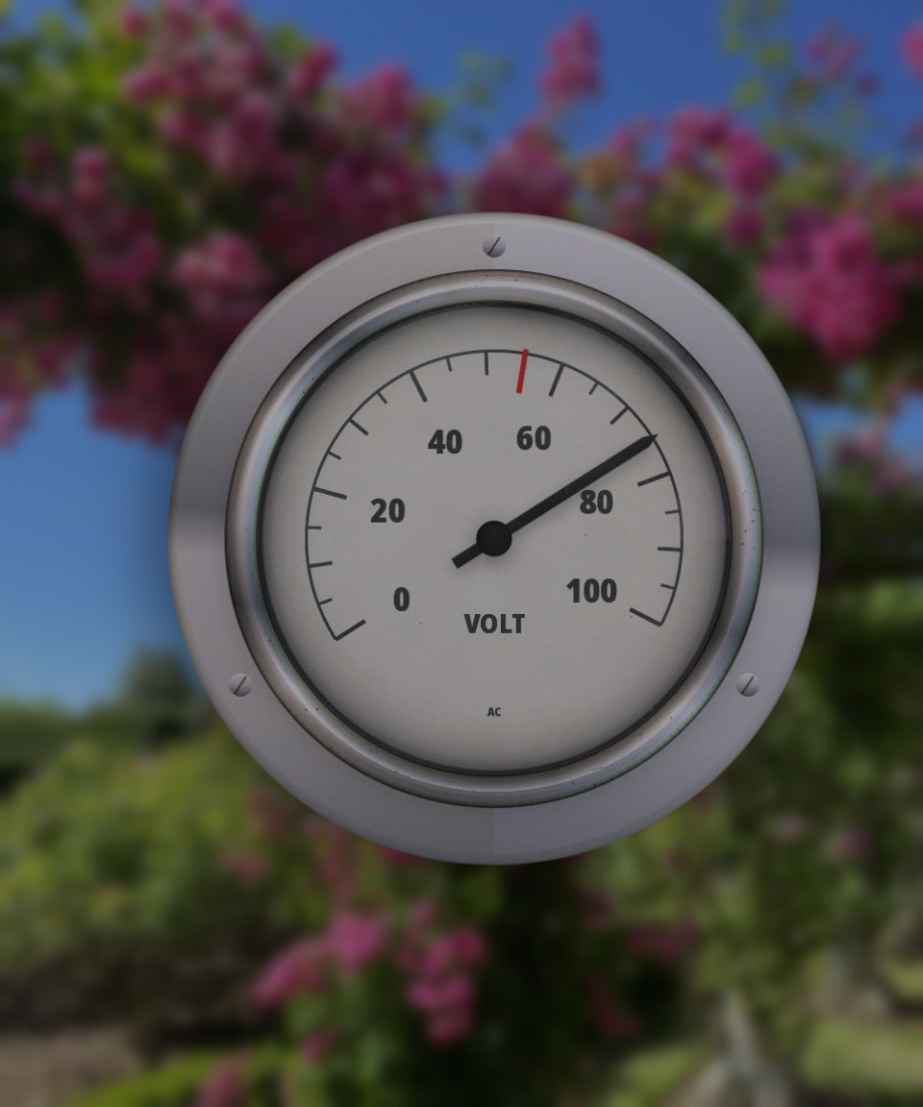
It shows 75 (V)
